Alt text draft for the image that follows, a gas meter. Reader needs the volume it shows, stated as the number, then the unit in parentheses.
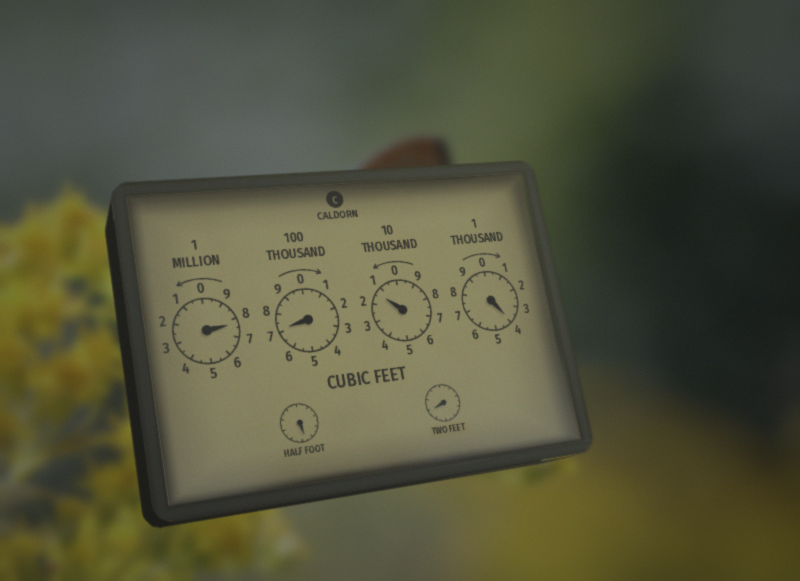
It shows 771400 (ft³)
